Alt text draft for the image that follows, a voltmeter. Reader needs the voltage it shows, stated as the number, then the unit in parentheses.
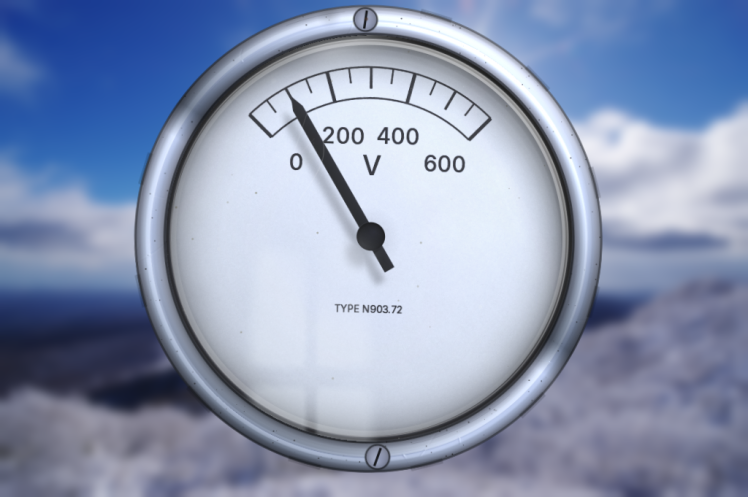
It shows 100 (V)
